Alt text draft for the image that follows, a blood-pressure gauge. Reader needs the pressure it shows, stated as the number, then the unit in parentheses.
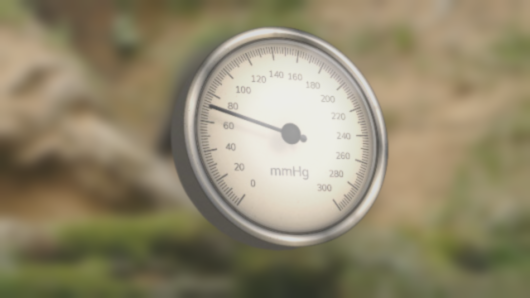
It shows 70 (mmHg)
